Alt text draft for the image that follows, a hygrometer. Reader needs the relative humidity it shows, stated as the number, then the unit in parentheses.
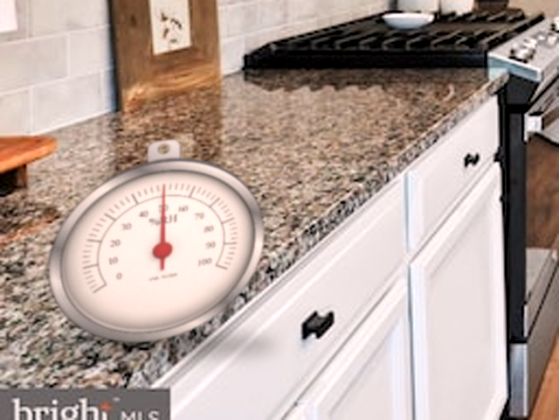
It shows 50 (%)
